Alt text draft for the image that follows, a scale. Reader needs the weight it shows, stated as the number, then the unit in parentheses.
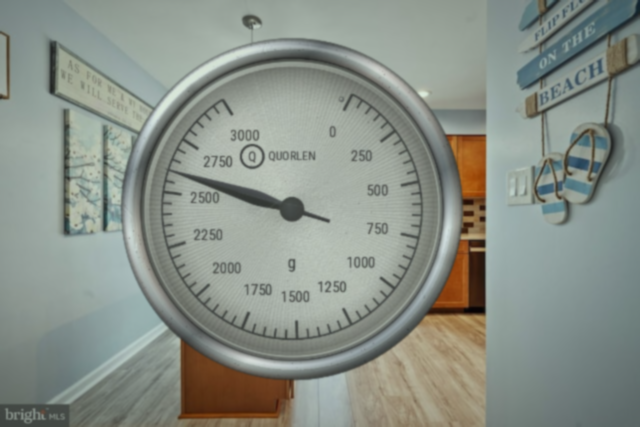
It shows 2600 (g)
